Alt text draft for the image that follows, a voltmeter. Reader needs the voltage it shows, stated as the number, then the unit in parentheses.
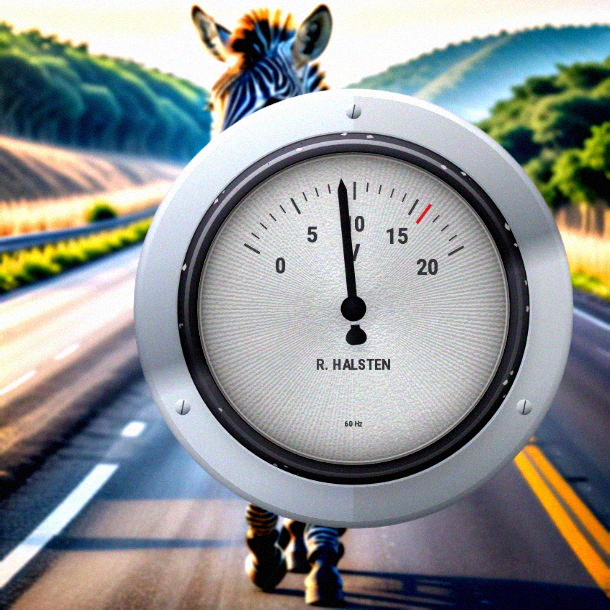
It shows 9 (V)
